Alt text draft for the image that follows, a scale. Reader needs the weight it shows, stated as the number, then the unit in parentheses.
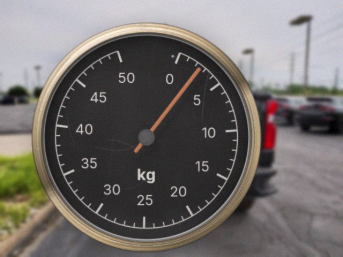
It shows 2.5 (kg)
